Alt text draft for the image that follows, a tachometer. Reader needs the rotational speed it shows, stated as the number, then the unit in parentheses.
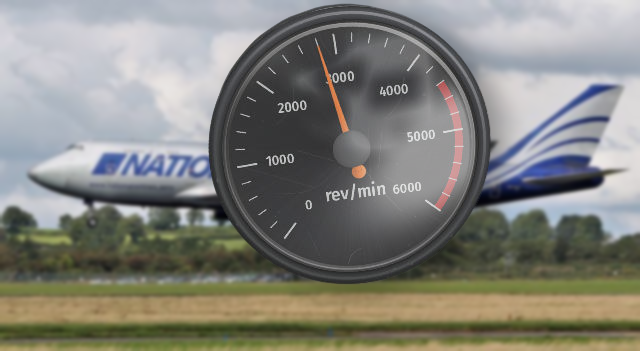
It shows 2800 (rpm)
